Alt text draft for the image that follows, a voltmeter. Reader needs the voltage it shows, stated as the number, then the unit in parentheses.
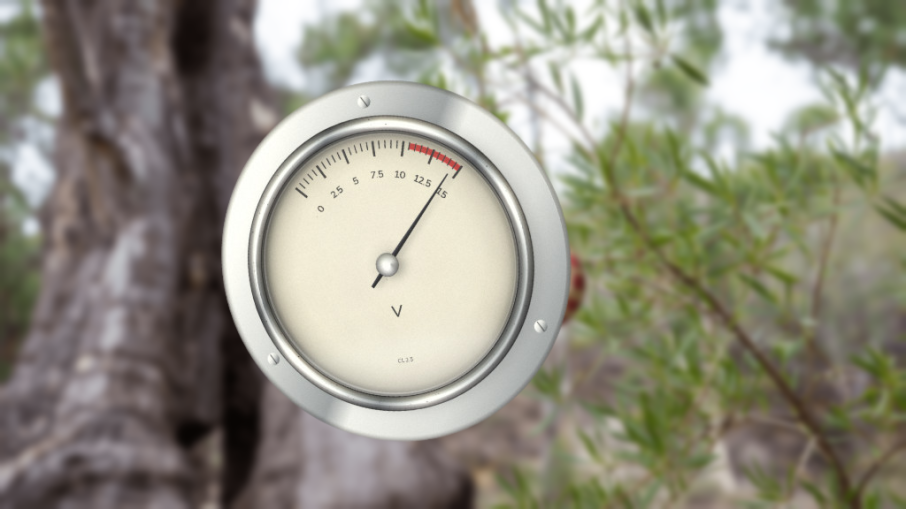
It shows 14.5 (V)
